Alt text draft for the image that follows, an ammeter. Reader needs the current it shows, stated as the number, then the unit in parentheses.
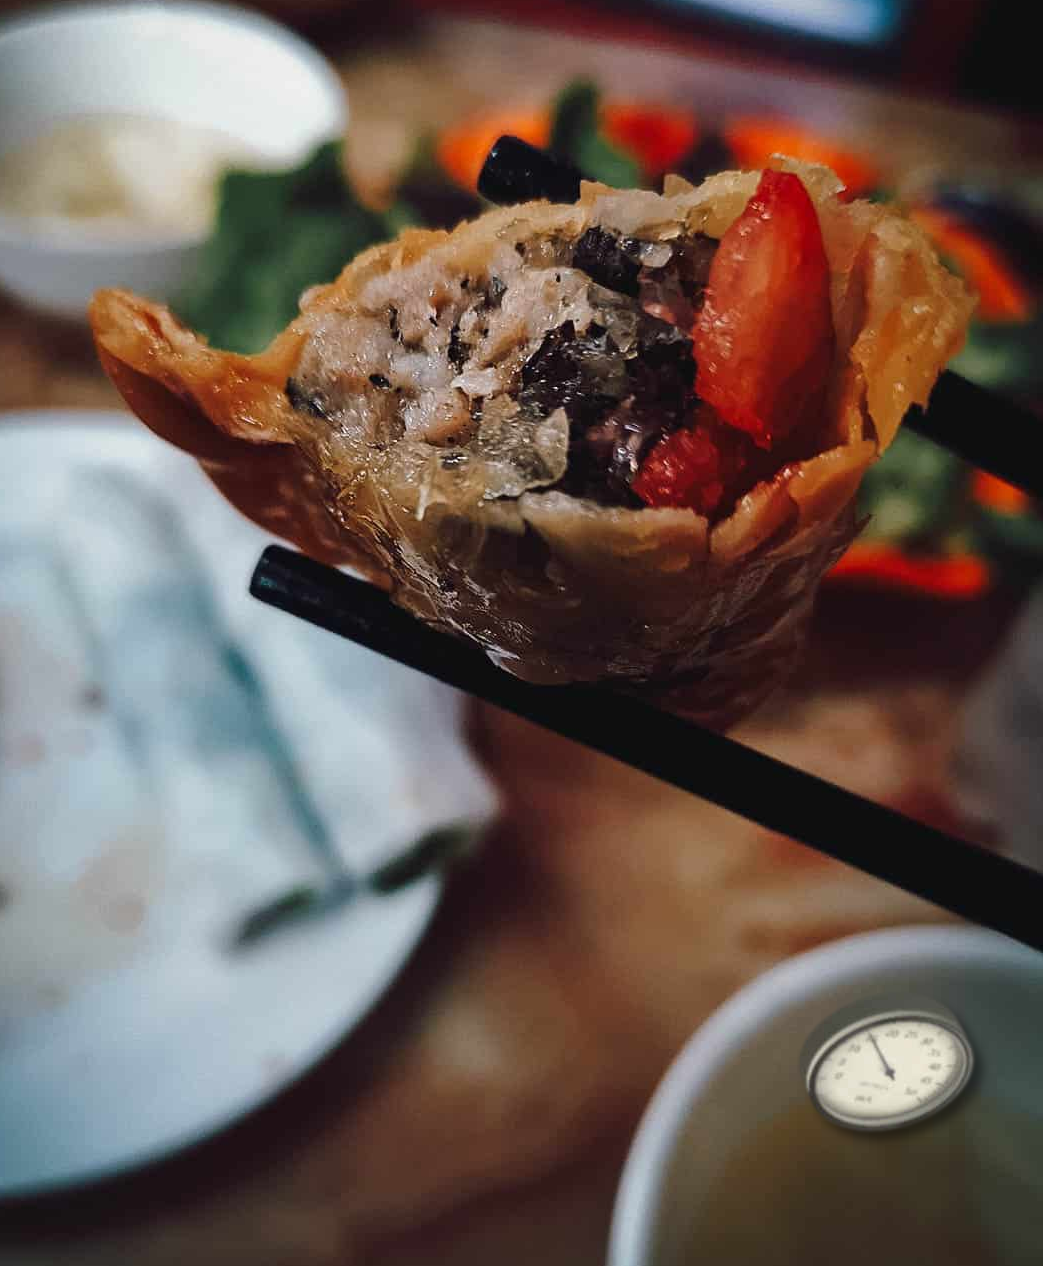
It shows 15 (mA)
